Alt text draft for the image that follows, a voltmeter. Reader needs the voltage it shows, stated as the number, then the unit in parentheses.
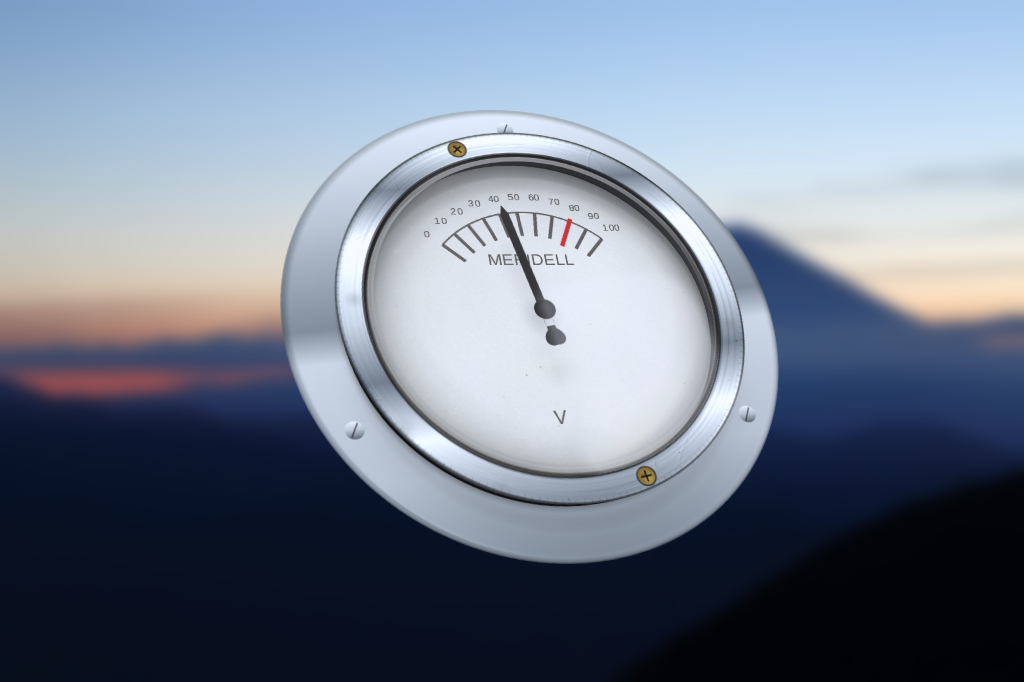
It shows 40 (V)
